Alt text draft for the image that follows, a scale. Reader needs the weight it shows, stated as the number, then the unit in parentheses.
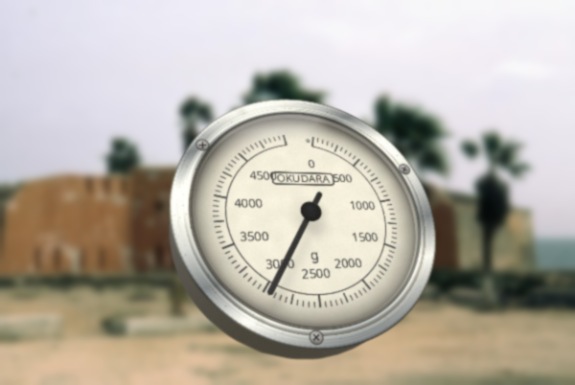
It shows 2950 (g)
